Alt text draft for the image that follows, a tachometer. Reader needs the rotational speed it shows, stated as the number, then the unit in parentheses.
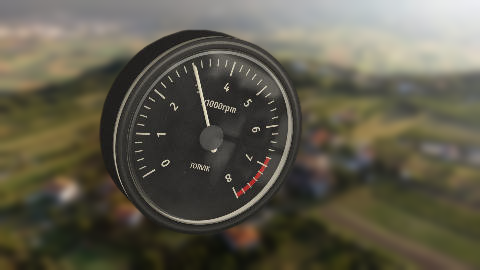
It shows 3000 (rpm)
